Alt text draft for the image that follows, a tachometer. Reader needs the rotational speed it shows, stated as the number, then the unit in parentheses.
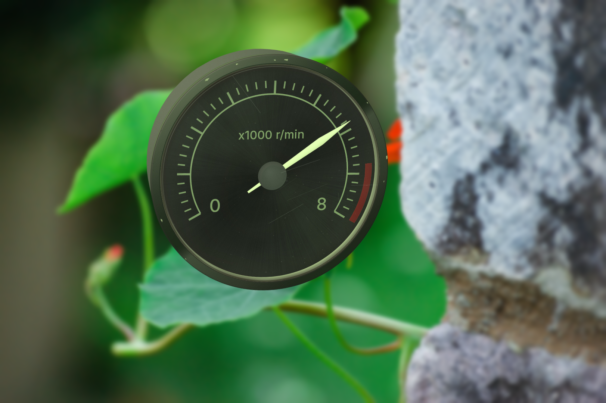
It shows 5800 (rpm)
